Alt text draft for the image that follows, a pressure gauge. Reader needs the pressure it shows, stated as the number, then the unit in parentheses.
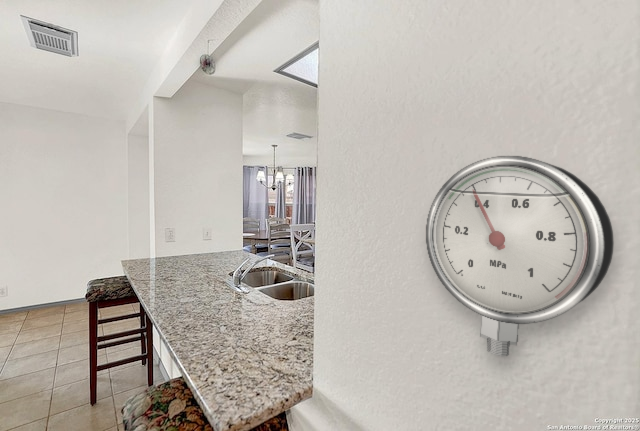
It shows 0.4 (MPa)
